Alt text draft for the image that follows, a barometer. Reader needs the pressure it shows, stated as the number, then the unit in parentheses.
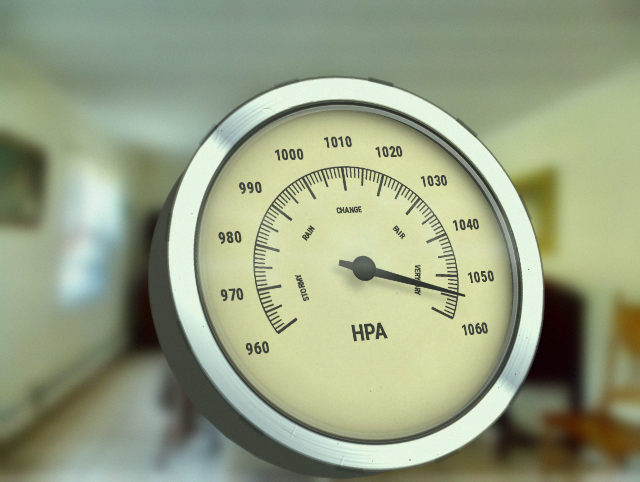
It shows 1055 (hPa)
